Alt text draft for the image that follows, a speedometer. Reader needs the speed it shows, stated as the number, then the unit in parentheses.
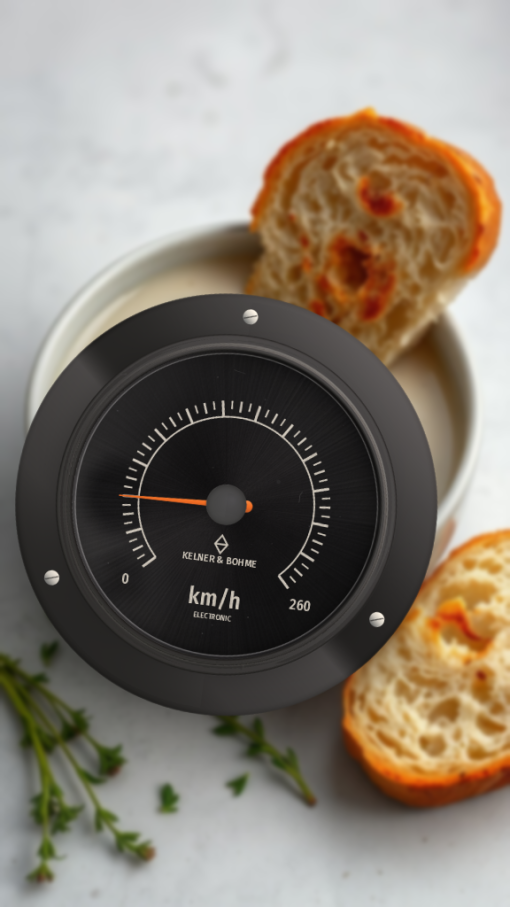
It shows 40 (km/h)
